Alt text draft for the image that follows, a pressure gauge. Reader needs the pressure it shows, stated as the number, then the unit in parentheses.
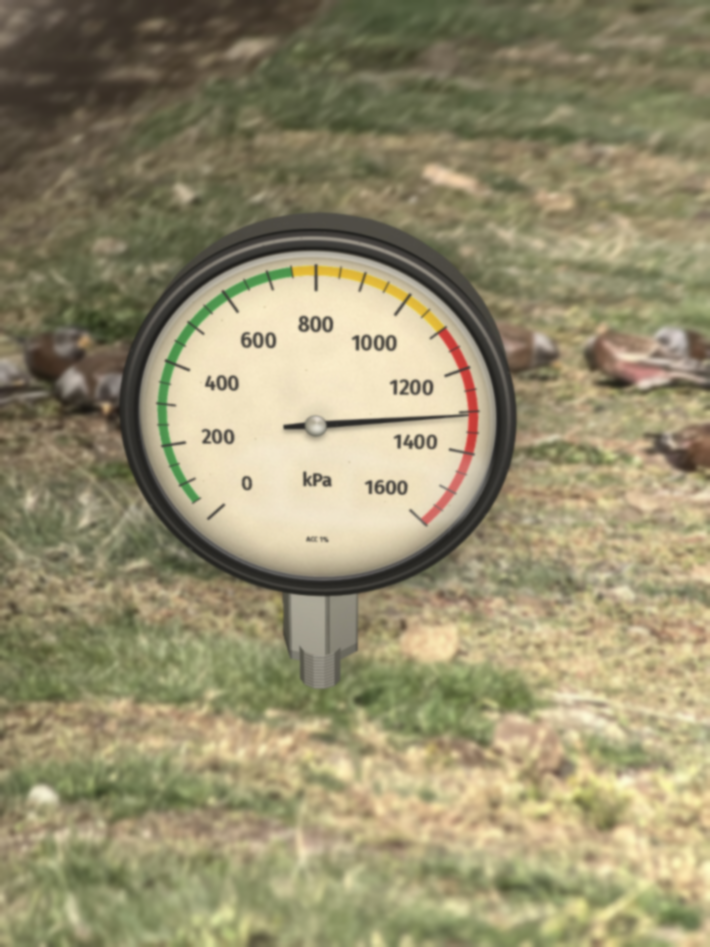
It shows 1300 (kPa)
